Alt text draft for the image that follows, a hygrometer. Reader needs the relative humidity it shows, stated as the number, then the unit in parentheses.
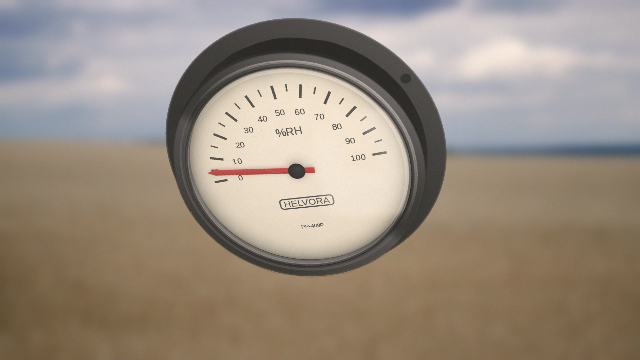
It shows 5 (%)
